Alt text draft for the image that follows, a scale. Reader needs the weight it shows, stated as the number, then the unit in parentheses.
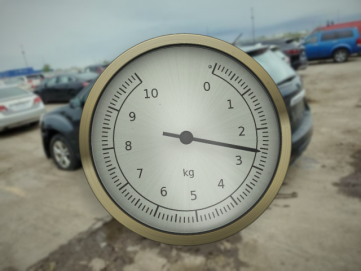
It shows 2.6 (kg)
